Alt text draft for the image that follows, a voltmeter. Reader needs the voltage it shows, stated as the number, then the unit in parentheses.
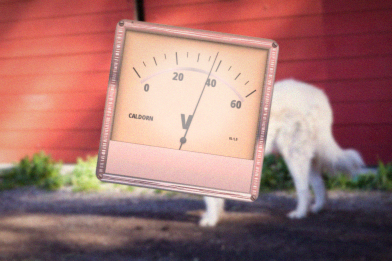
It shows 37.5 (V)
